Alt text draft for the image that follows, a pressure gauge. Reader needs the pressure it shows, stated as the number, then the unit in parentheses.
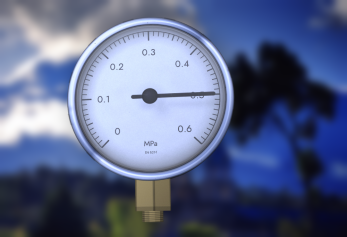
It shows 0.5 (MPa)
